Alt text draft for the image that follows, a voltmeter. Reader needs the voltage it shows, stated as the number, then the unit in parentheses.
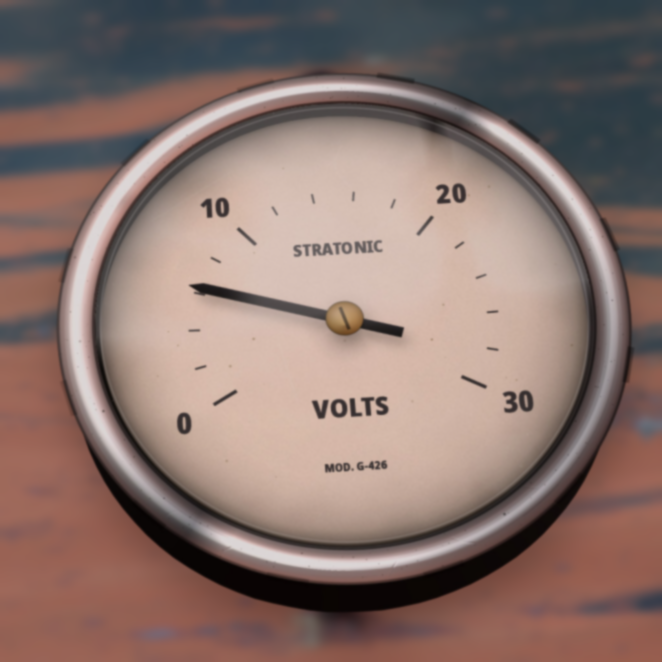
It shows 6 (V)
